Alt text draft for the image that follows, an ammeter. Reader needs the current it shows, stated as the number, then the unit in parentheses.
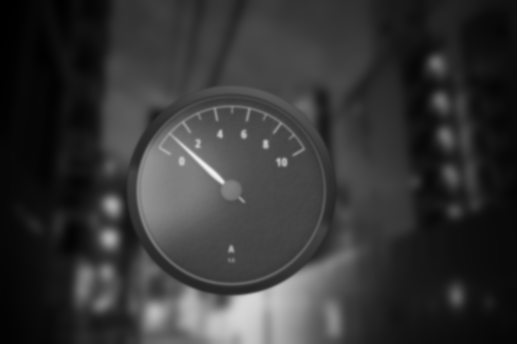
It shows 1 (A)
